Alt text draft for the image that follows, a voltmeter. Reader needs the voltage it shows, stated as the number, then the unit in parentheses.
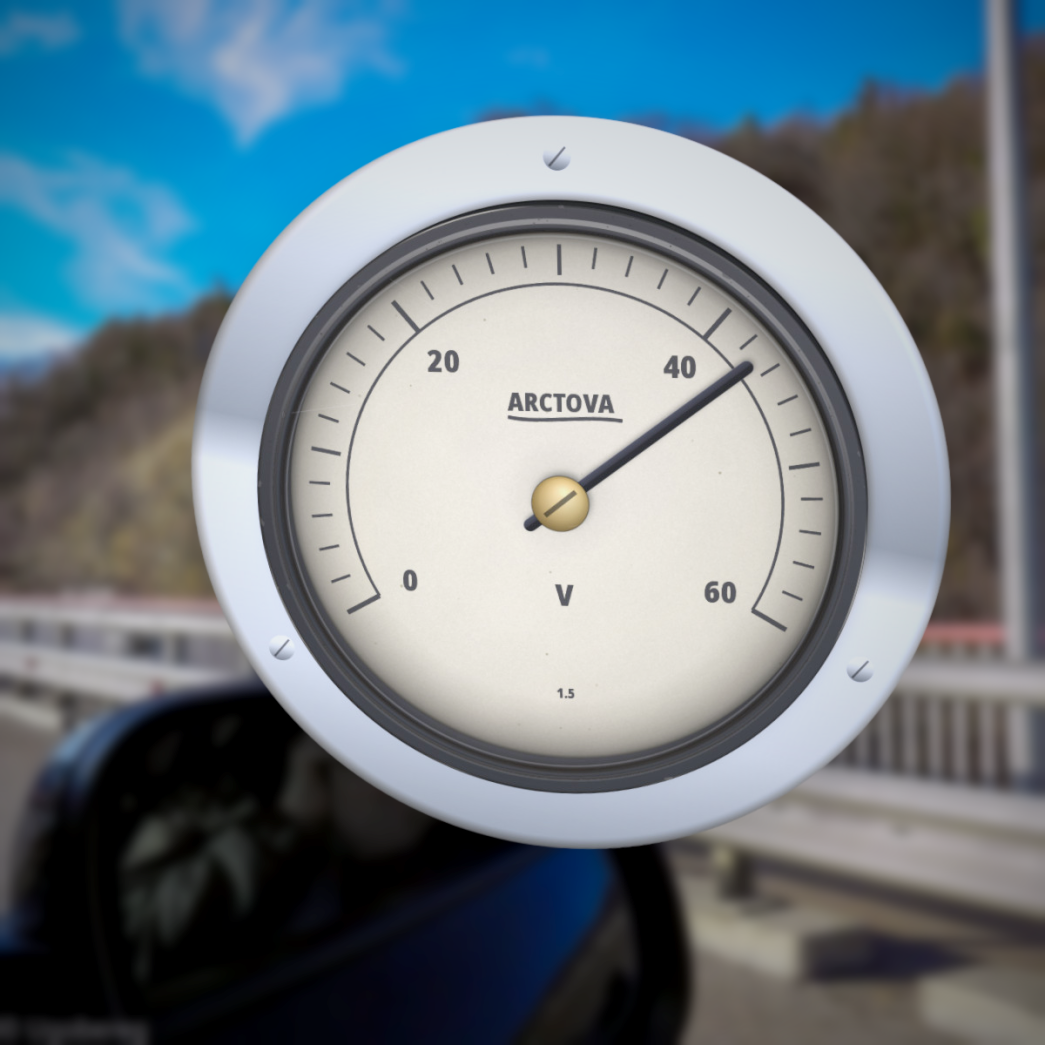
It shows 43 (V)
